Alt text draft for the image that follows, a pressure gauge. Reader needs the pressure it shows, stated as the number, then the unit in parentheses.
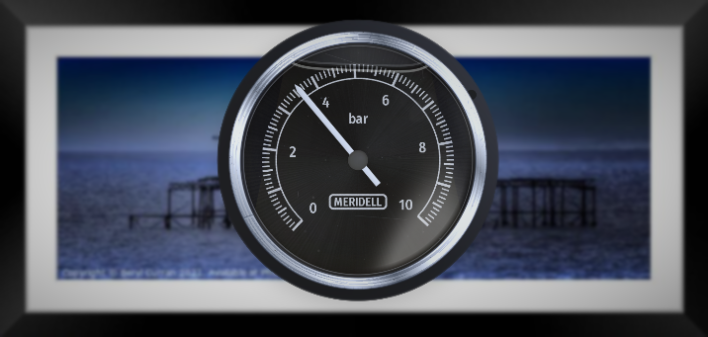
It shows 3.6 (bar)
